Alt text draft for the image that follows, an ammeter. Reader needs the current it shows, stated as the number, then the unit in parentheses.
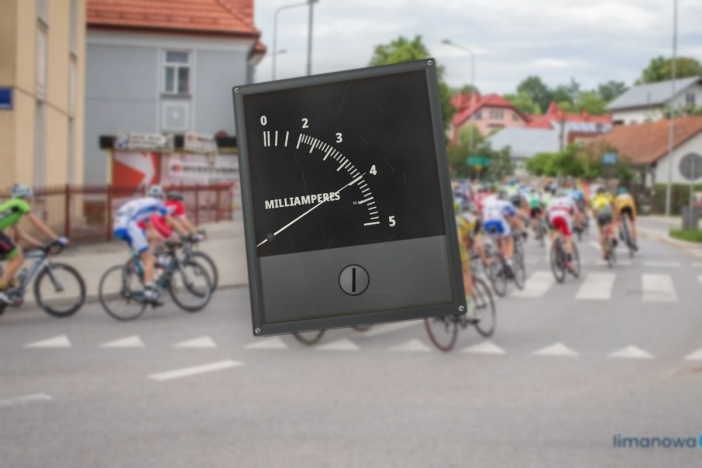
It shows 4 (mA)
